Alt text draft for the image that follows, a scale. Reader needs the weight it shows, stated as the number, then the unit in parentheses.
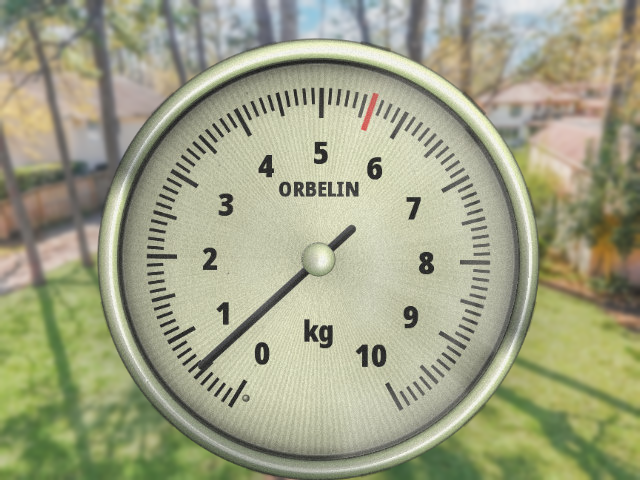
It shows 0.55 (kg)
